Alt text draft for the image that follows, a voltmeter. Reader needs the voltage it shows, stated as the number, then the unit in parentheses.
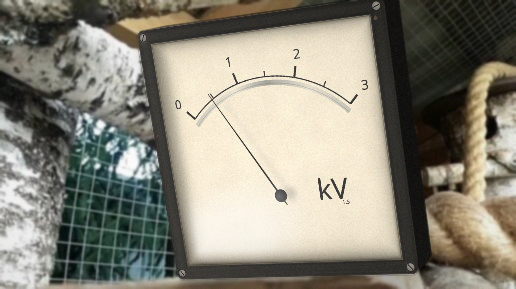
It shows 0.5 (kV)
